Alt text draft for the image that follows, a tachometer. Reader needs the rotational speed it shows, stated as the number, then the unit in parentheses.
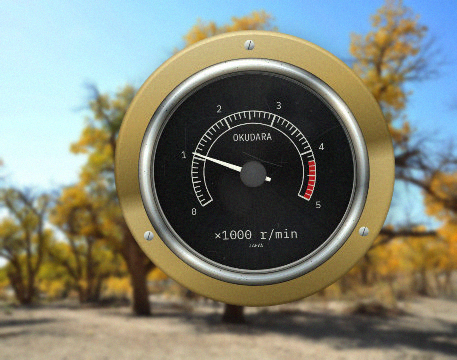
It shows 1100 (rpm)
